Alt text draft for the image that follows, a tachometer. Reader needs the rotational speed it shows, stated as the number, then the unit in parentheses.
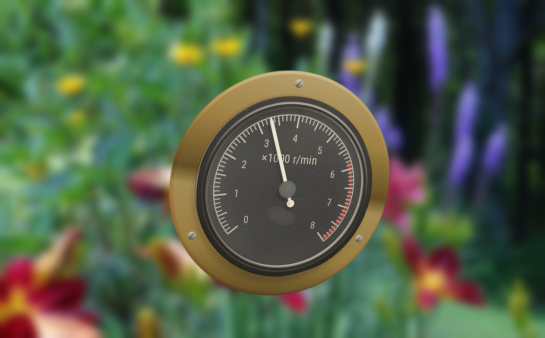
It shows 3300 (rpm)
